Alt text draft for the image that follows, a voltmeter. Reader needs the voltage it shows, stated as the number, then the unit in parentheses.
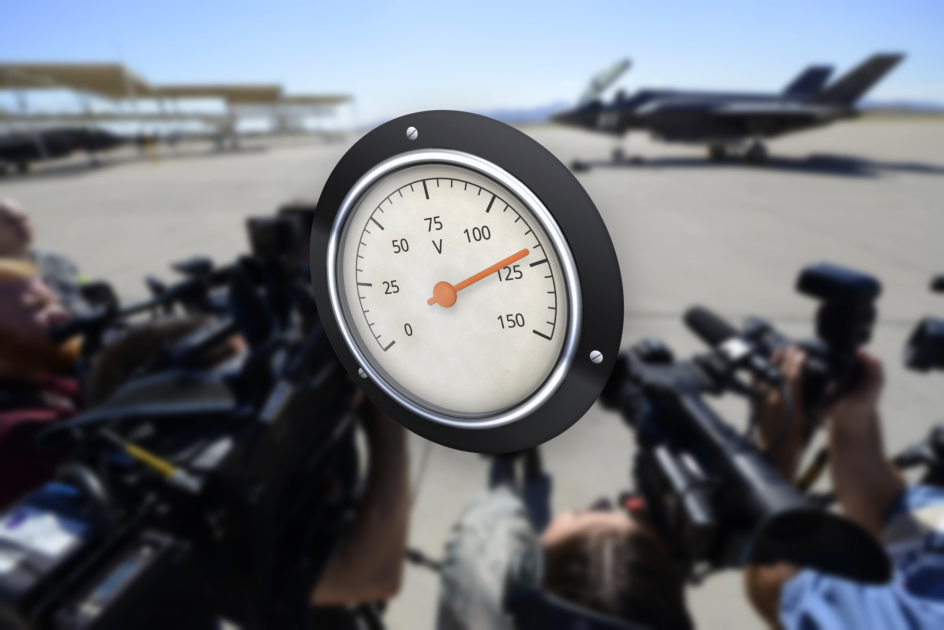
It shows 120 (V)
